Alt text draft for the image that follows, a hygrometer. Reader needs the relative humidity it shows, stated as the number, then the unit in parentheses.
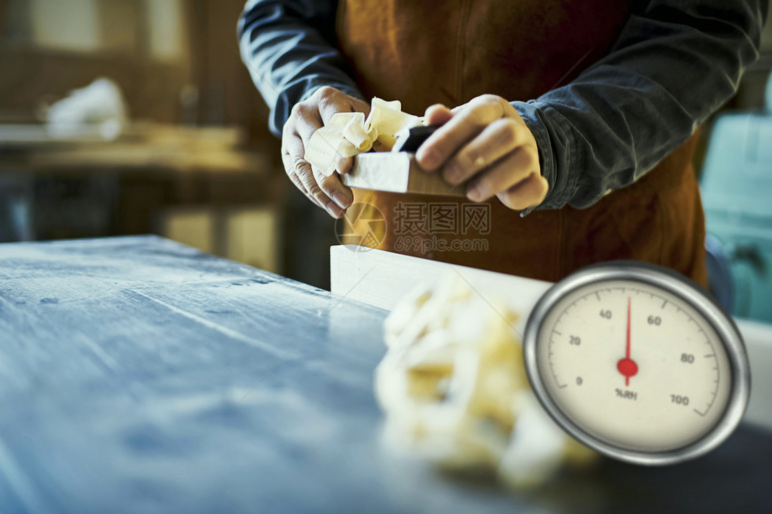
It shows 50 (%)
